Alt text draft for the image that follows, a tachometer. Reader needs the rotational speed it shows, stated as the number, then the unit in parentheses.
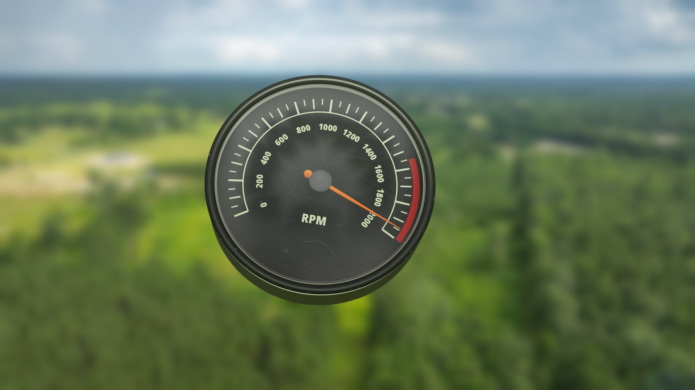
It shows 1950 (rpm)
